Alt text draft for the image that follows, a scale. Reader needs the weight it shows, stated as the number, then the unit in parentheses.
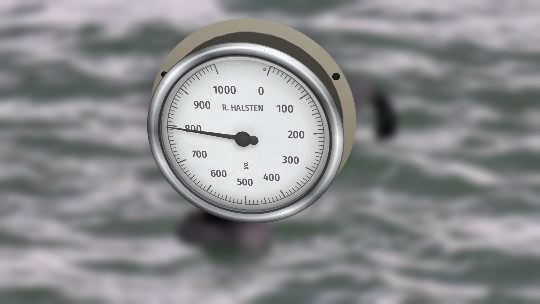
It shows 800 (g)
